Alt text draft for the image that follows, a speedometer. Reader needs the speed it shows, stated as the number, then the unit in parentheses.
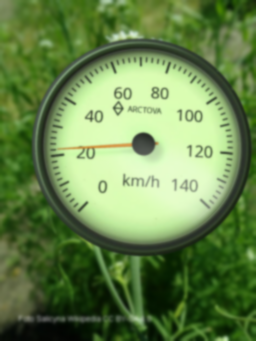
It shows 22 (km/h)
